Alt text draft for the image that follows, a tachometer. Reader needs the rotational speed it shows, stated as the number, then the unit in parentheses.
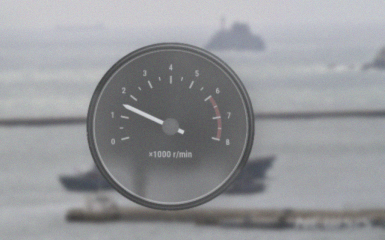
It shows 1500 (rpm)
